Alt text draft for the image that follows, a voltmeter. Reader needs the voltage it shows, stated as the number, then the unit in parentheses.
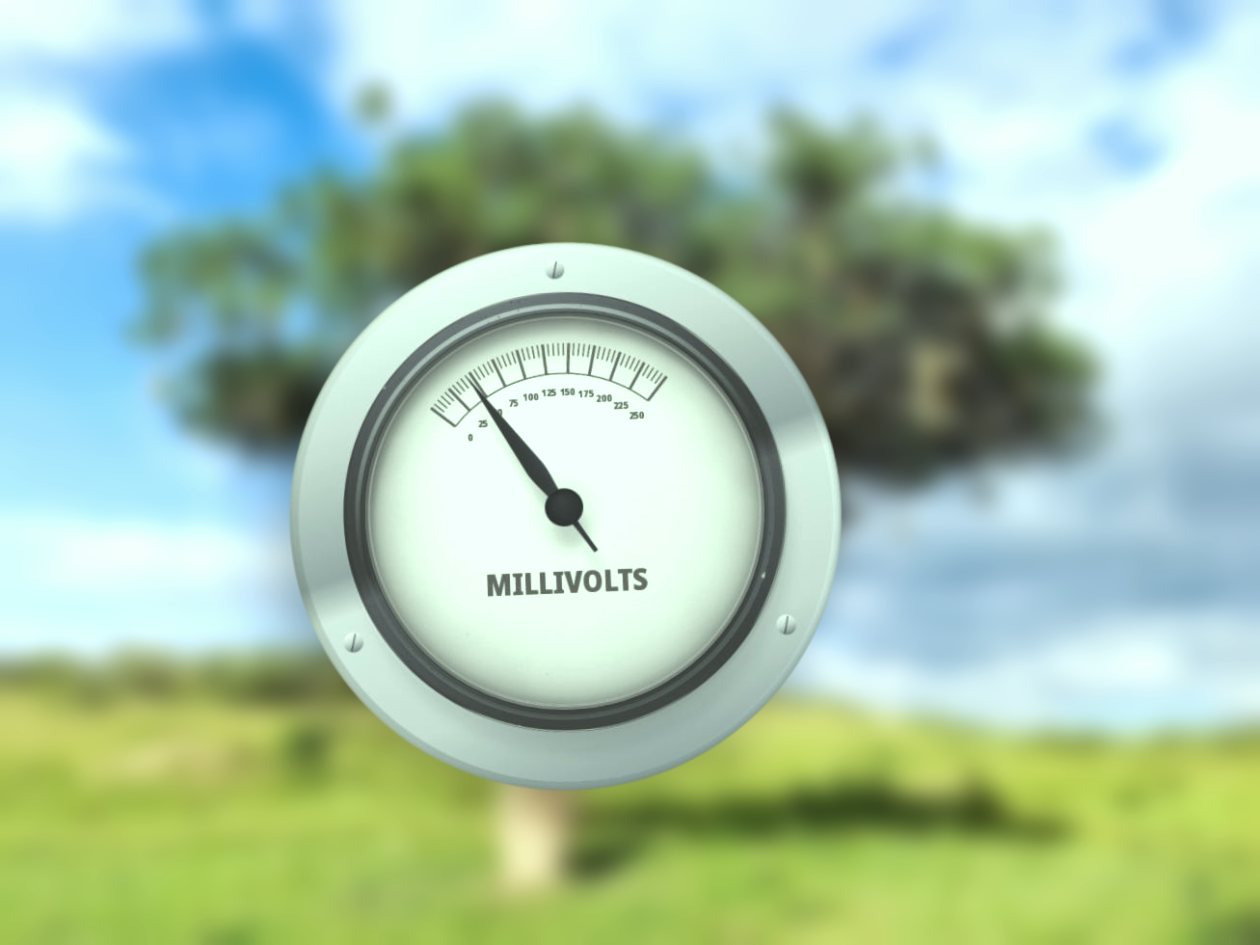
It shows 45 (mV)
